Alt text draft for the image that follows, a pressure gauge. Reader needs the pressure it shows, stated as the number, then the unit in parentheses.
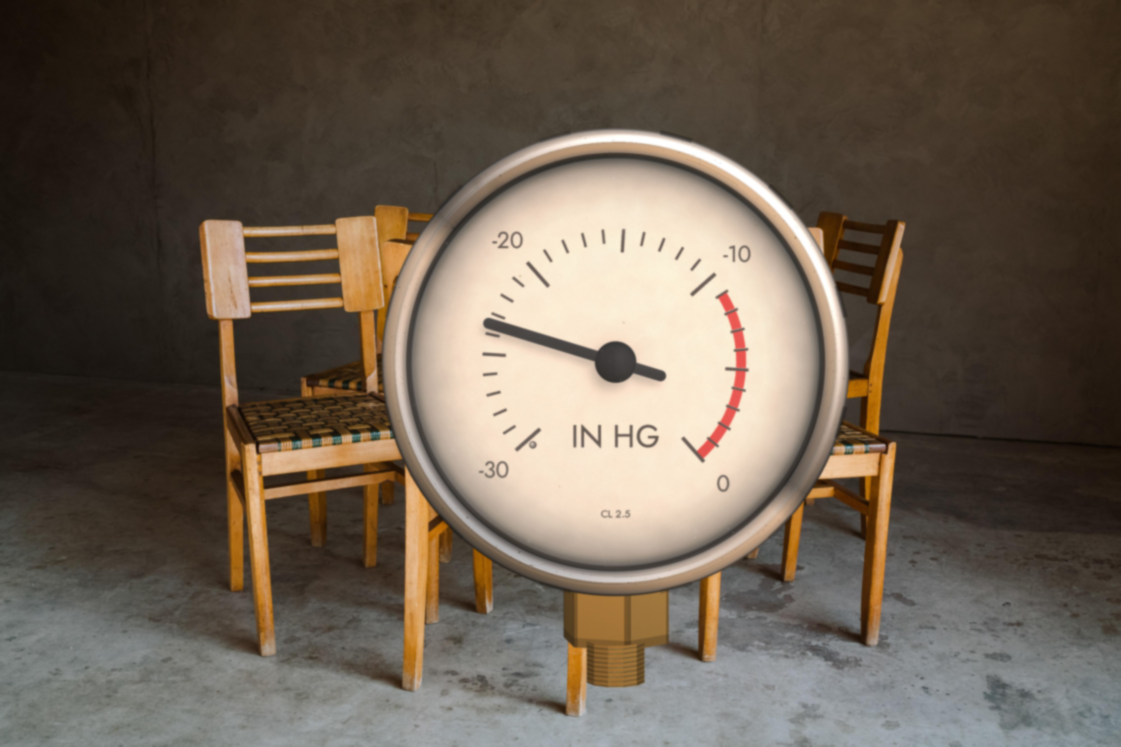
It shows -23.5 (inHg)
